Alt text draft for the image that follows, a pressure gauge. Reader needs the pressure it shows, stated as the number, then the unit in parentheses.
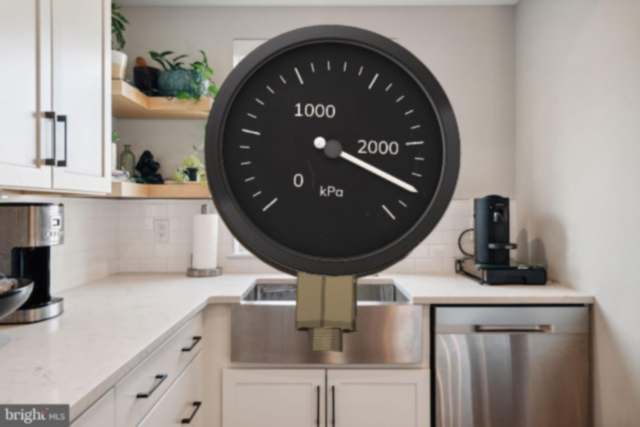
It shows 2300 (kPa)
